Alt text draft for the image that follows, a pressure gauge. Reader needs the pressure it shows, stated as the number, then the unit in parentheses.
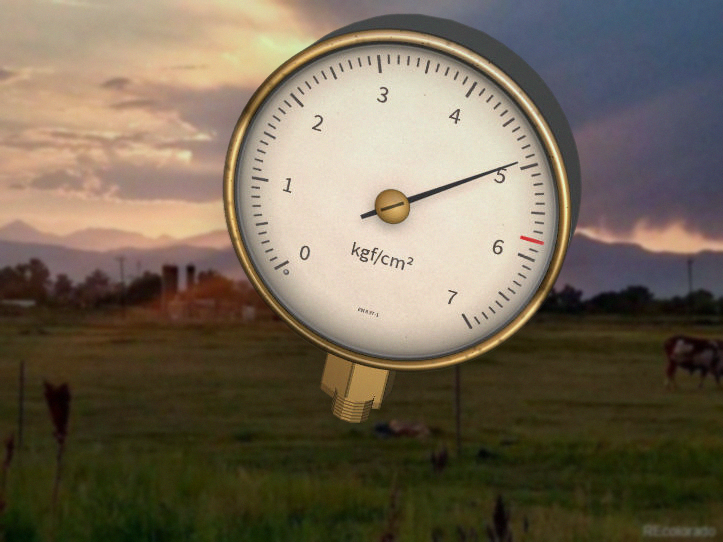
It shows 4.9 (kg/cm²)
